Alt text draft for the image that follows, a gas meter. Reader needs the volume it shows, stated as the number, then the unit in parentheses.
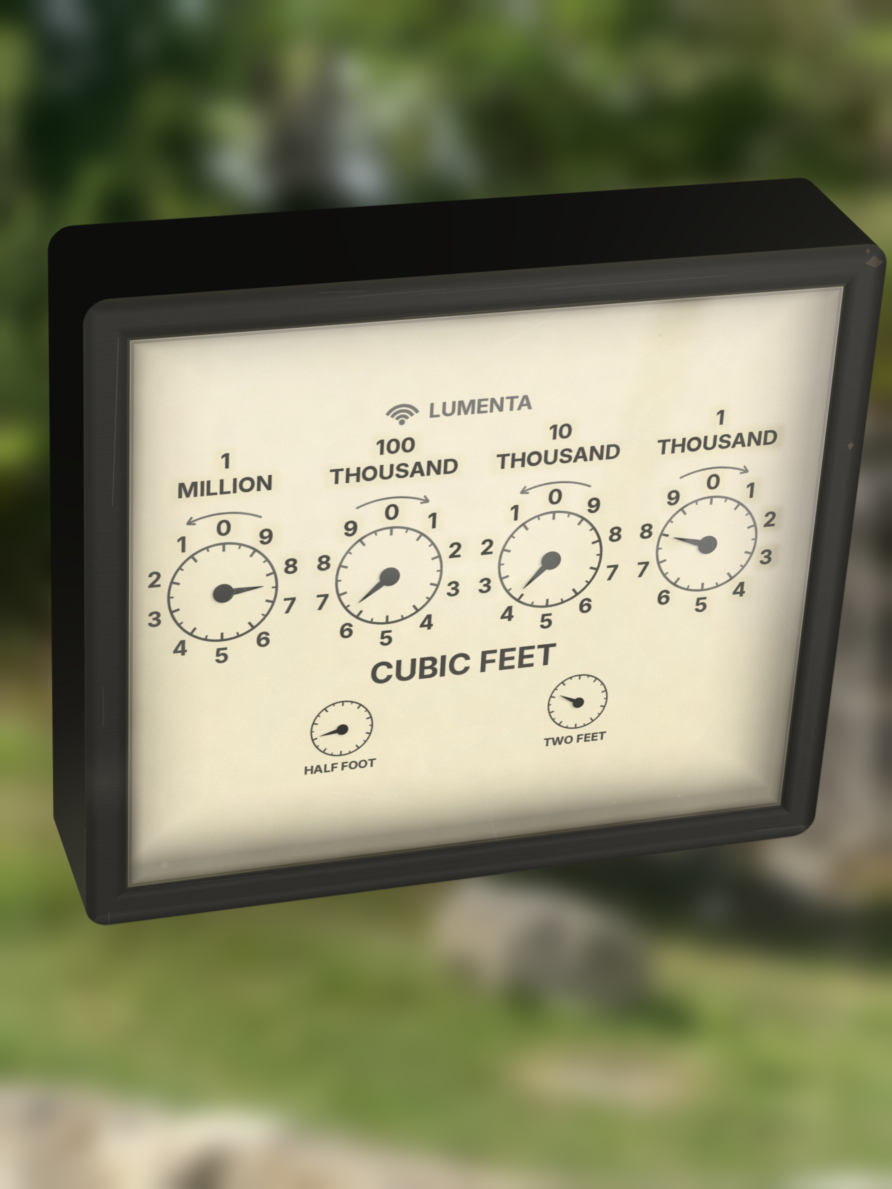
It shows 763800 (ft³)
